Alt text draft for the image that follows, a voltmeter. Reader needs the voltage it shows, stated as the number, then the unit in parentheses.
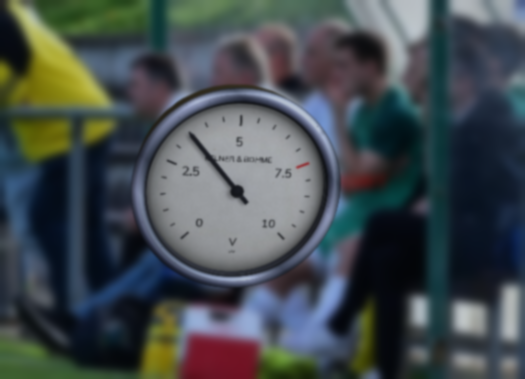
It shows 3.5 (V)
